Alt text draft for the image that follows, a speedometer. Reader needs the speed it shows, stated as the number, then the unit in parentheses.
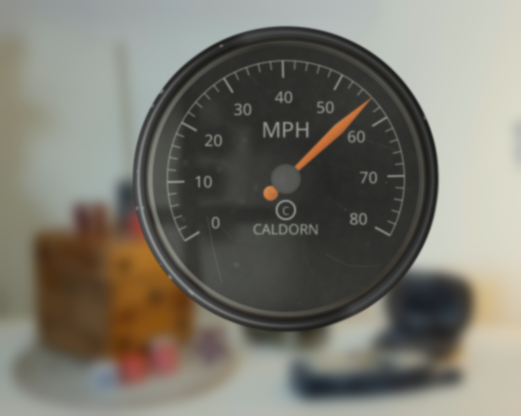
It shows 56 (mph)
